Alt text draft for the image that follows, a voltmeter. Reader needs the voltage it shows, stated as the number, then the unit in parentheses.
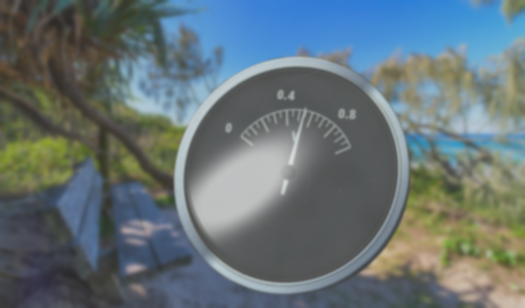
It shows 0.55 (V)
